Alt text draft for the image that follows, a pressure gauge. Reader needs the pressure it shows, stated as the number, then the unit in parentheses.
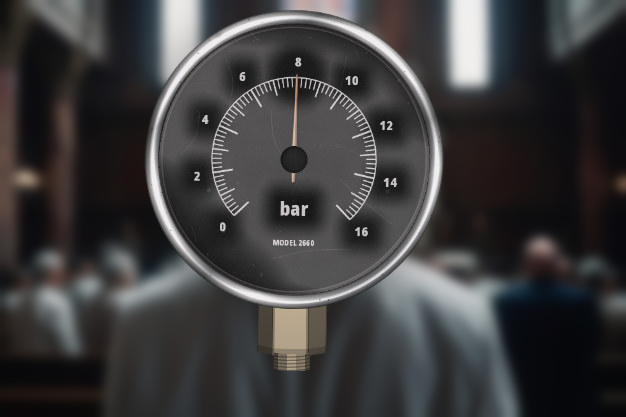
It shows 8 (bar)
